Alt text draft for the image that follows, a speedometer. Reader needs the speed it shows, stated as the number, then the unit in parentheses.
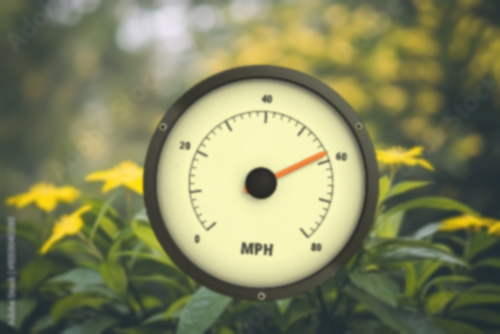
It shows 58 (mph)
